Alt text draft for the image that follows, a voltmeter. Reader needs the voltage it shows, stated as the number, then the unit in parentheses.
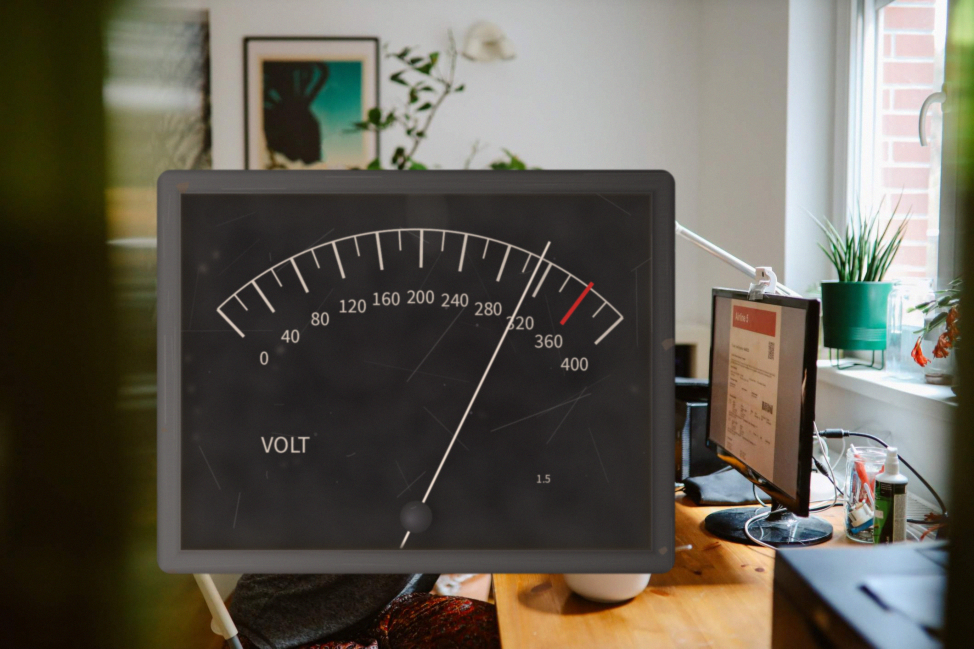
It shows 310 (V)
